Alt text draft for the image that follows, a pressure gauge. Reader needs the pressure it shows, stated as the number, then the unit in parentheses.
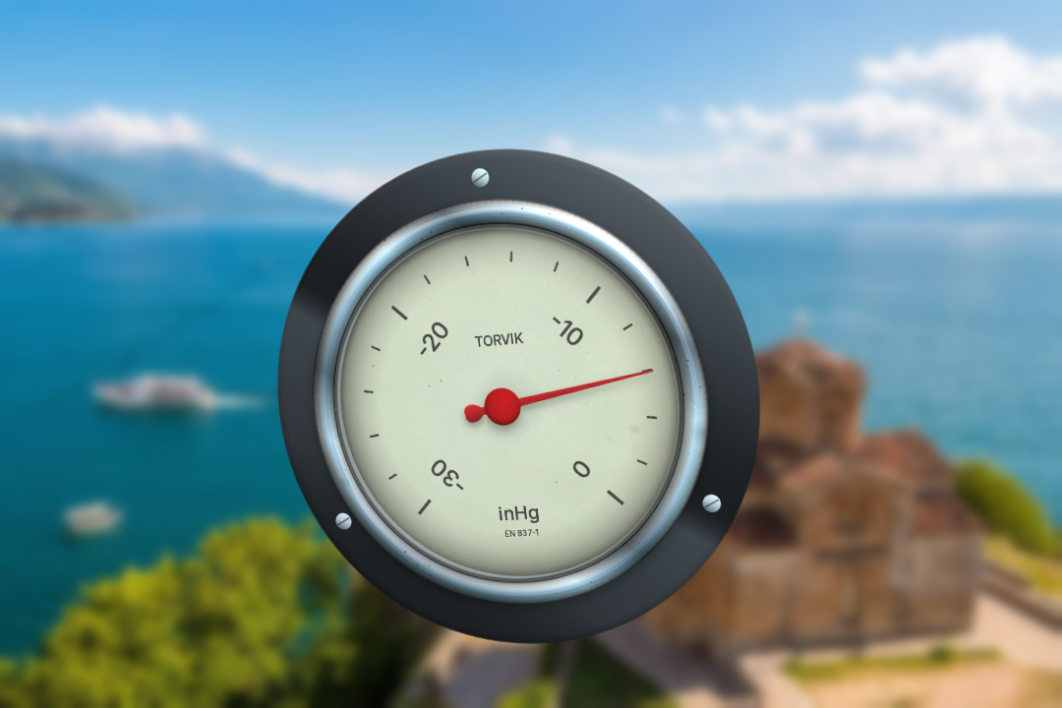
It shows -6 (inHg)
